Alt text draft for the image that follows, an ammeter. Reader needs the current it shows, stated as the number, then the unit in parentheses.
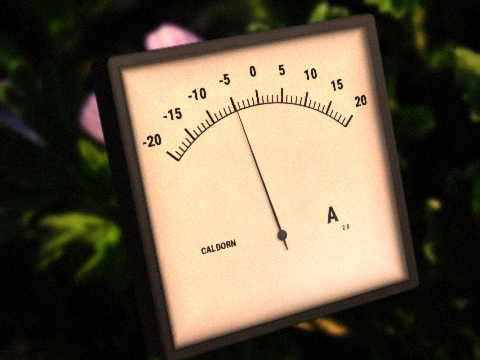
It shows -5 (A)
